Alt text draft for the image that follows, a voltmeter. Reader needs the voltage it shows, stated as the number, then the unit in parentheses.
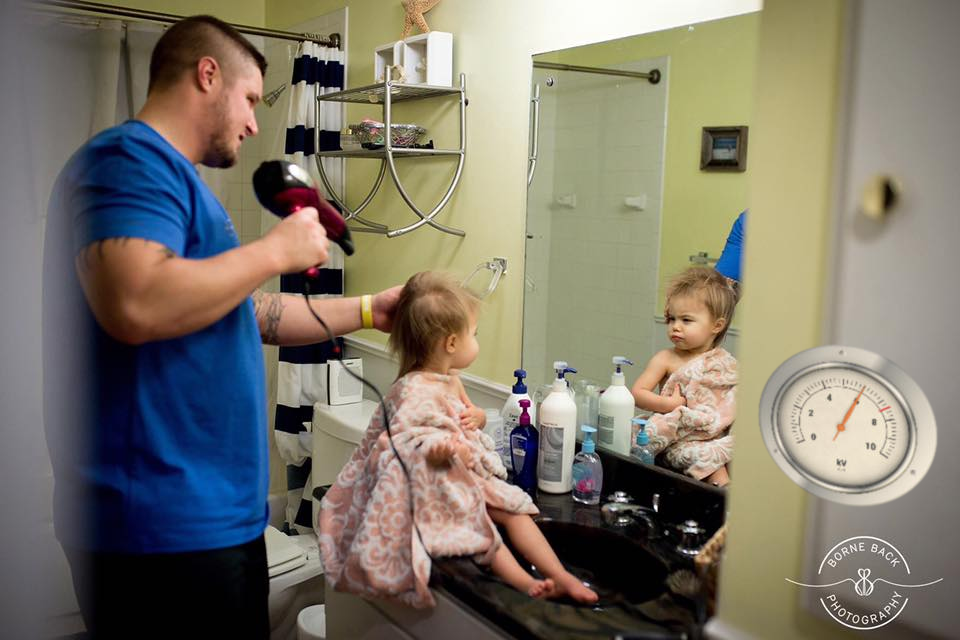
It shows 6 (kV)
